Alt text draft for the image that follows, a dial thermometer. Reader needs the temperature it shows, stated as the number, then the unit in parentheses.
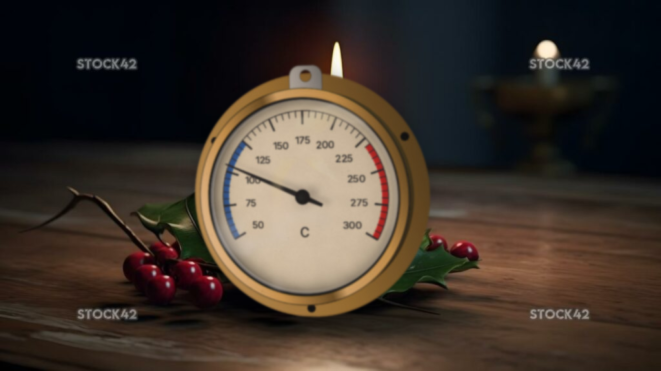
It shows 105 (°C)
